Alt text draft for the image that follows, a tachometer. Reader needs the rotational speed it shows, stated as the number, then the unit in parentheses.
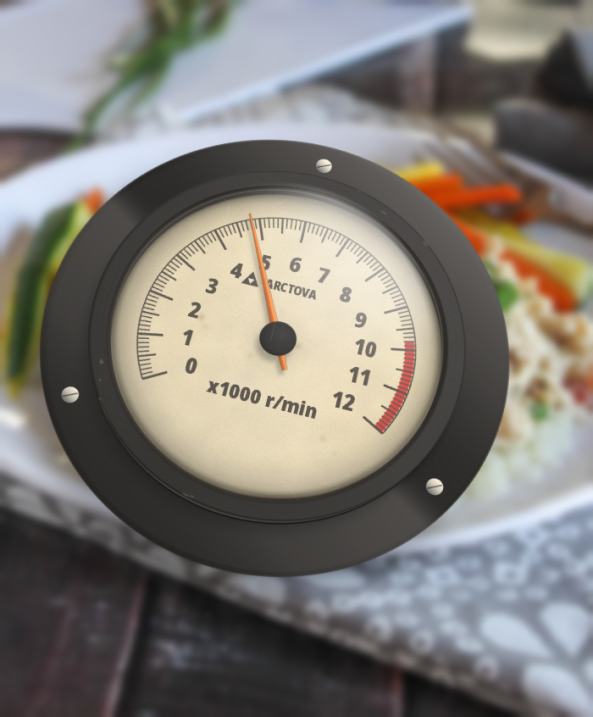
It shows 4800 (rpm)
